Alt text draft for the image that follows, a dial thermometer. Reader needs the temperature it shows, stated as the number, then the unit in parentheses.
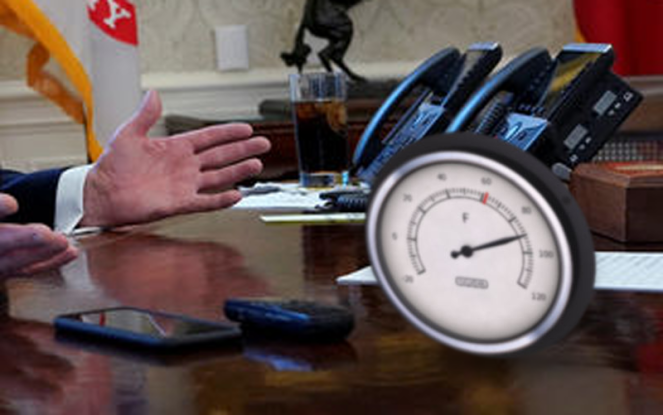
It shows 90 (°F)
